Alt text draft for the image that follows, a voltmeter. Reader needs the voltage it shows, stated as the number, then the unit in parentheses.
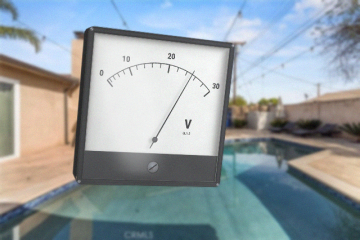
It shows 25 (V)
